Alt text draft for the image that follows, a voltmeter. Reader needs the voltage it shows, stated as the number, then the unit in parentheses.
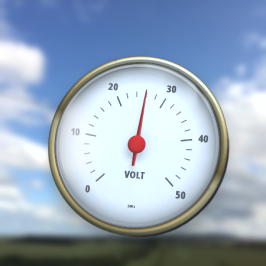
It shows 26 (V)
